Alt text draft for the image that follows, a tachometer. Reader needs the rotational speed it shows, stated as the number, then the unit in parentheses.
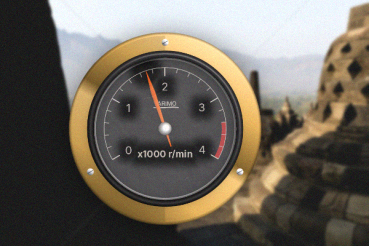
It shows 1700 (rpm)
